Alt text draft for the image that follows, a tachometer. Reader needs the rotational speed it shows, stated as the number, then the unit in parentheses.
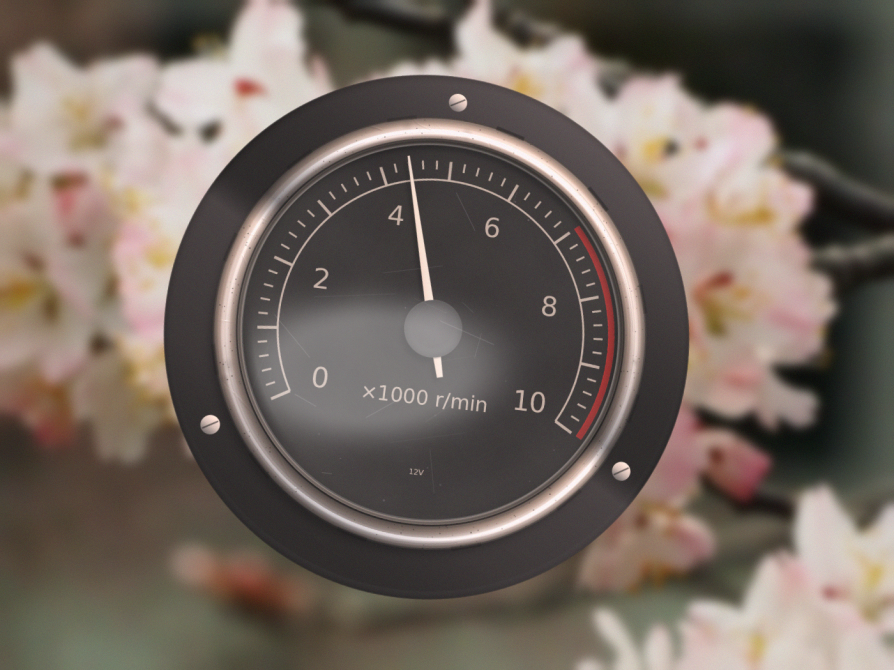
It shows 4400 (rpm)
